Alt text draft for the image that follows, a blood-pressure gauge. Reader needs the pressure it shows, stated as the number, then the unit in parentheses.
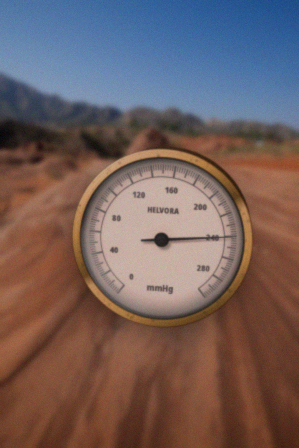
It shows 240 (mmHg)
